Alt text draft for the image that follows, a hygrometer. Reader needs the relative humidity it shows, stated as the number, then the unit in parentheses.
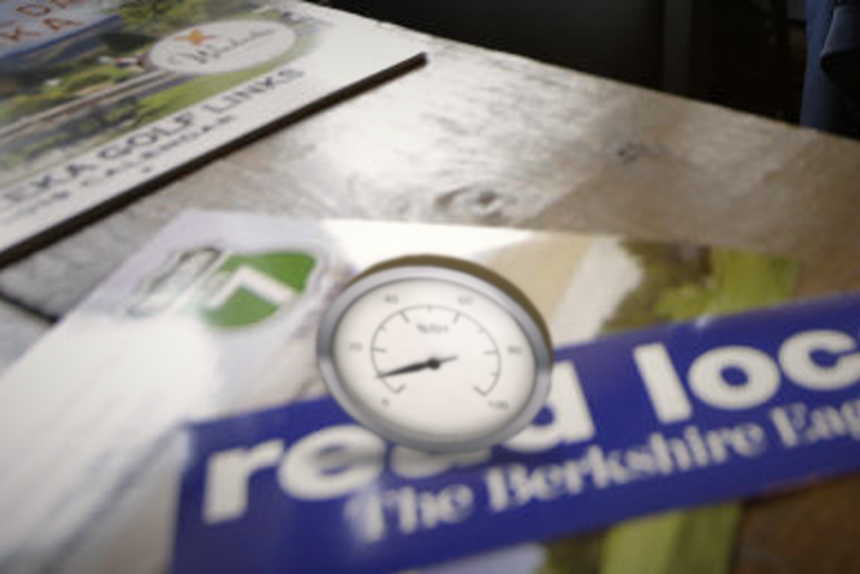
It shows 10 (%)
